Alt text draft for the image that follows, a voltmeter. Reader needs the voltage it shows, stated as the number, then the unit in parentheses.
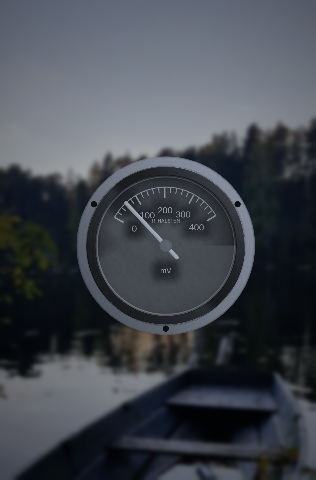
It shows 60 (mV)
